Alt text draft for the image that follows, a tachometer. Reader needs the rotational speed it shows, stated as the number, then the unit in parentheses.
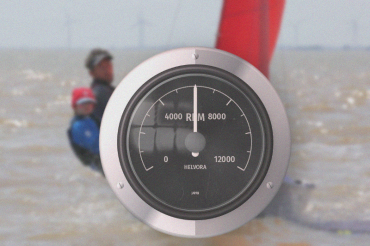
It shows 6000 (rpm)
